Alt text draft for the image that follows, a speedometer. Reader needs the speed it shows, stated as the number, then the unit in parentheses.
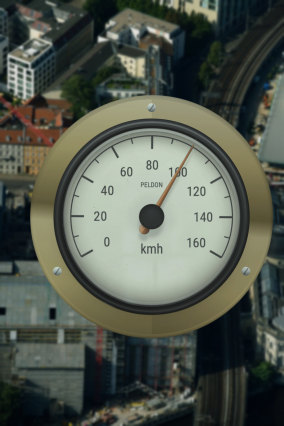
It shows 100 (km/h)
